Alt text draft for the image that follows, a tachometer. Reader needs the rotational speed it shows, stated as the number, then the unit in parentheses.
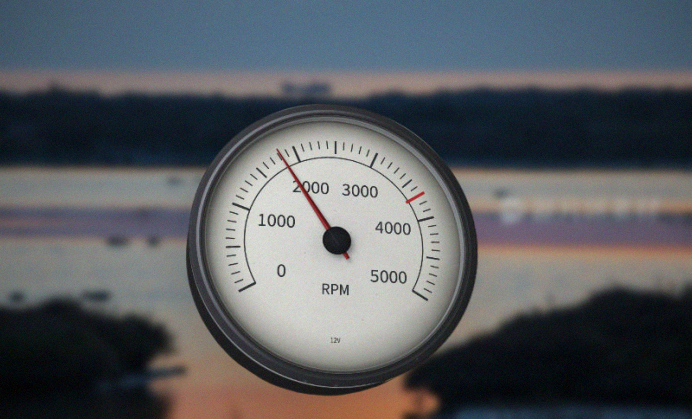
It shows 1800 (rpm)
